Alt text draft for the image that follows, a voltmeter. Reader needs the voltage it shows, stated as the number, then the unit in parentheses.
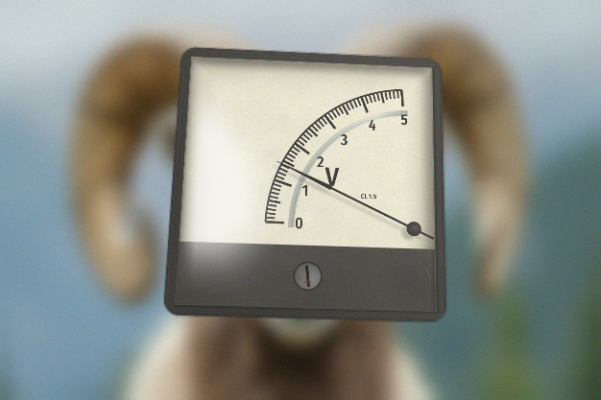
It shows 1.4 (V)
